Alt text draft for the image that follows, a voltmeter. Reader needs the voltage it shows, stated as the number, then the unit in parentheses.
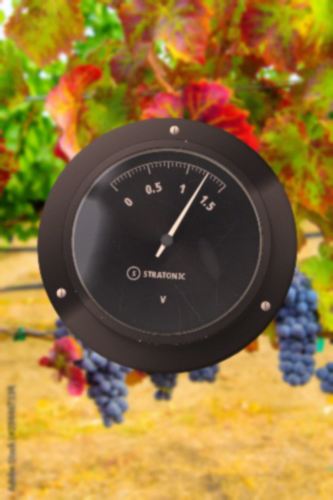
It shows 1.25 (V)
